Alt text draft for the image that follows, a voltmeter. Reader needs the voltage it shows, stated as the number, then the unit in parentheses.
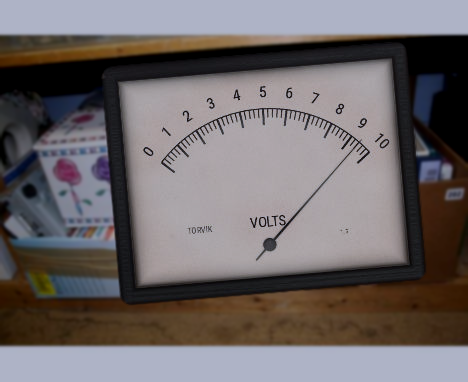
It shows 9.4 (V)
